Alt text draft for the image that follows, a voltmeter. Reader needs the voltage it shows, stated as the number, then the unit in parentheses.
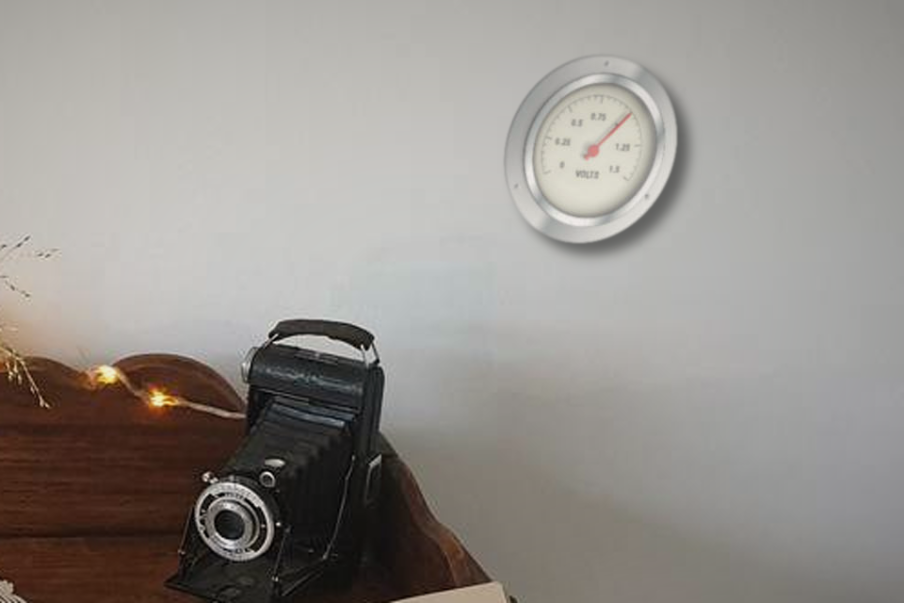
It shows 1 (V)
